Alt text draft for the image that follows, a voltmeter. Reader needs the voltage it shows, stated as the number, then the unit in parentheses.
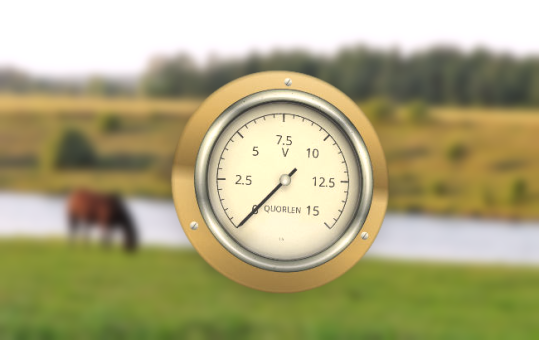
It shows 0 (V)
